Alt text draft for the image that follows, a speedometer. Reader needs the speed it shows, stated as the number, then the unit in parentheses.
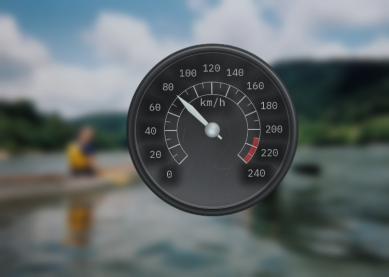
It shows 80 (km/h)
